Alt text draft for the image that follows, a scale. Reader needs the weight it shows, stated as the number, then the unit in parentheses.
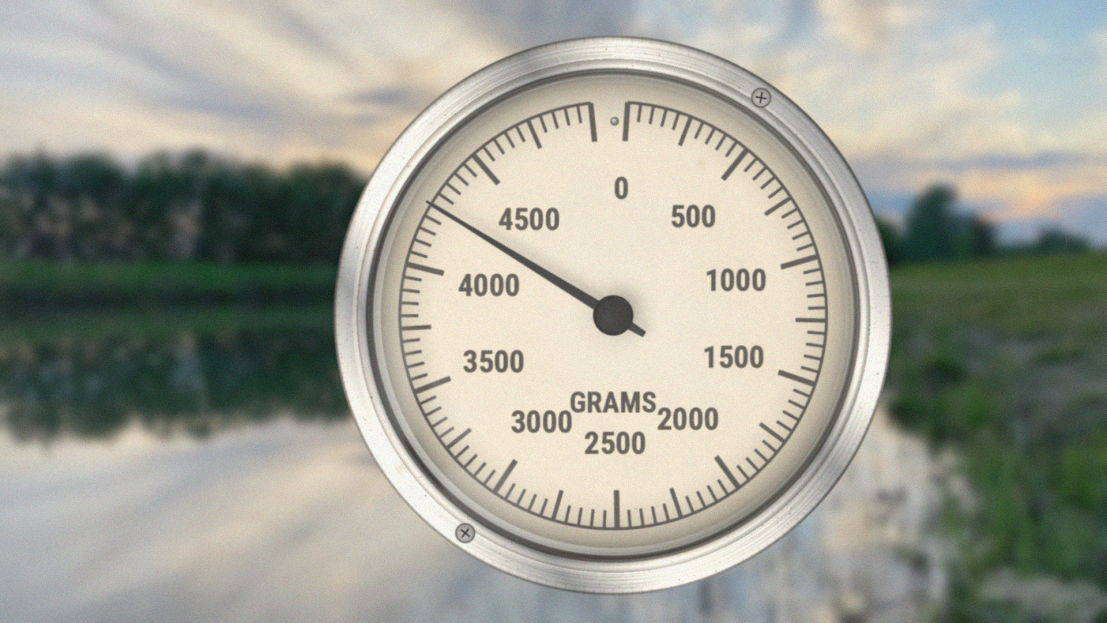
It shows 4250 (g)
